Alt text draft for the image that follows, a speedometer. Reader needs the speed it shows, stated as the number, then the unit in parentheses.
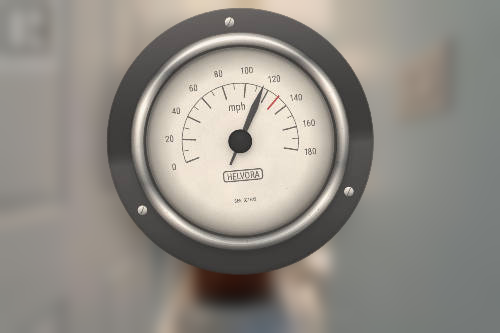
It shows 115 (mph)
